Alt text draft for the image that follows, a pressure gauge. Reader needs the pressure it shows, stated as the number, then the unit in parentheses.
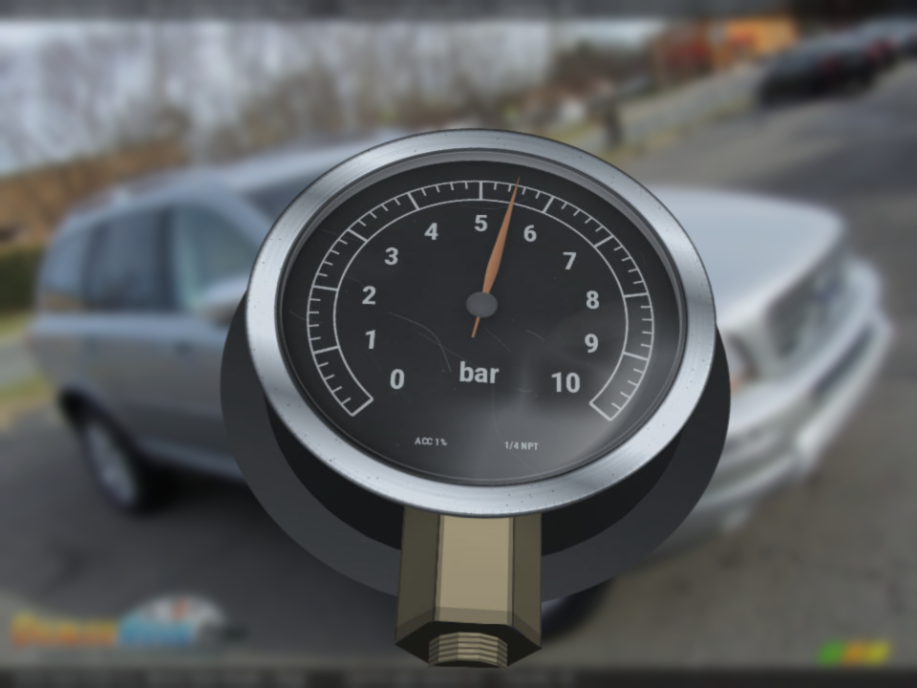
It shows 5.5 (bar)
